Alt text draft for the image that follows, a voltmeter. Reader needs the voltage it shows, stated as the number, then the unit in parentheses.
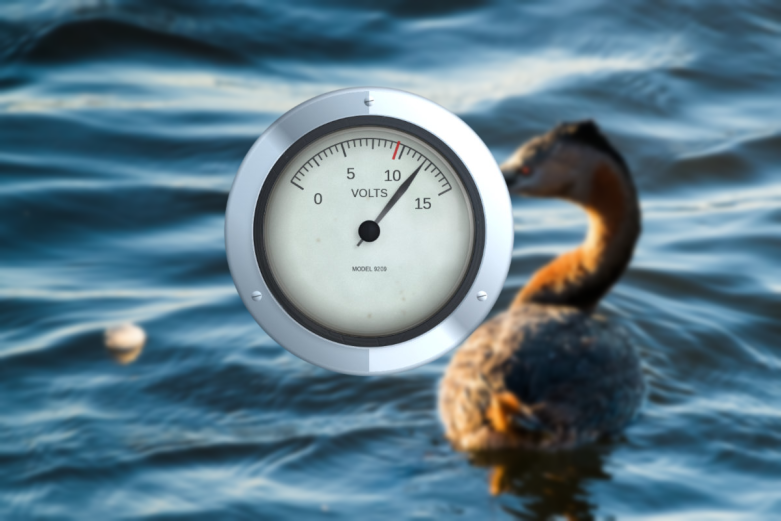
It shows 12 (V)
